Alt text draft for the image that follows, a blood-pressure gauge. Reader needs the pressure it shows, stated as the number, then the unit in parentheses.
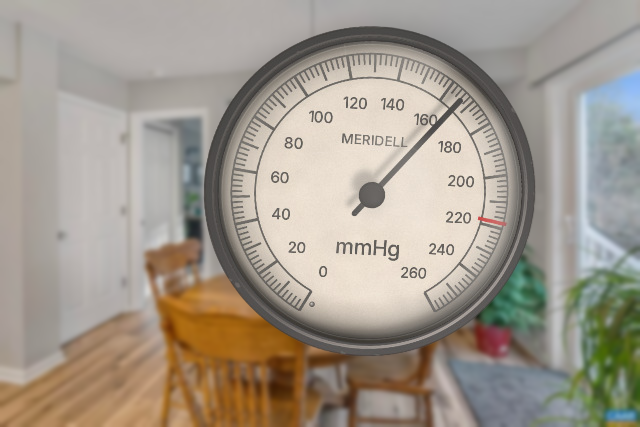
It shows 166 (mmHg)
